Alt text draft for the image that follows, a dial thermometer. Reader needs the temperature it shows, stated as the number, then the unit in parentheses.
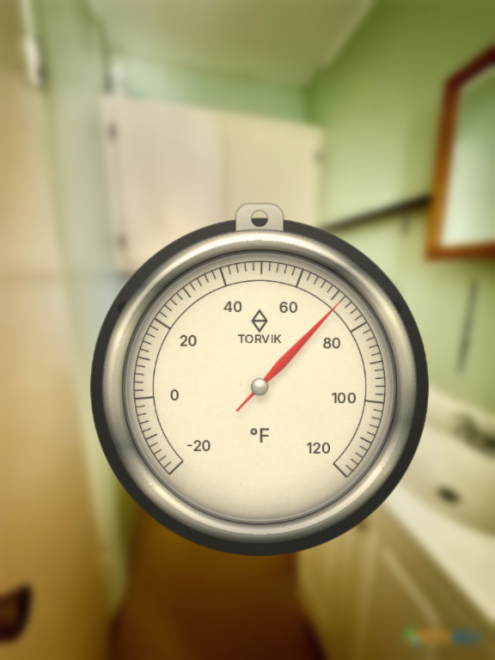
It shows 72 (°F)
